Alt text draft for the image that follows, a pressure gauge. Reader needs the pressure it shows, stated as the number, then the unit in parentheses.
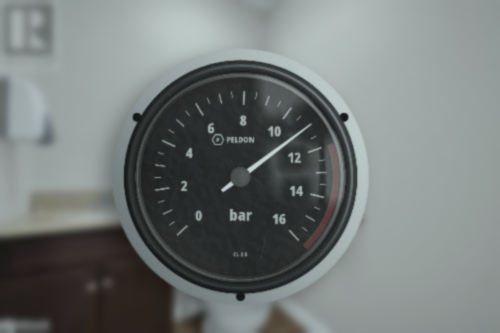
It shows 11 (bar)
